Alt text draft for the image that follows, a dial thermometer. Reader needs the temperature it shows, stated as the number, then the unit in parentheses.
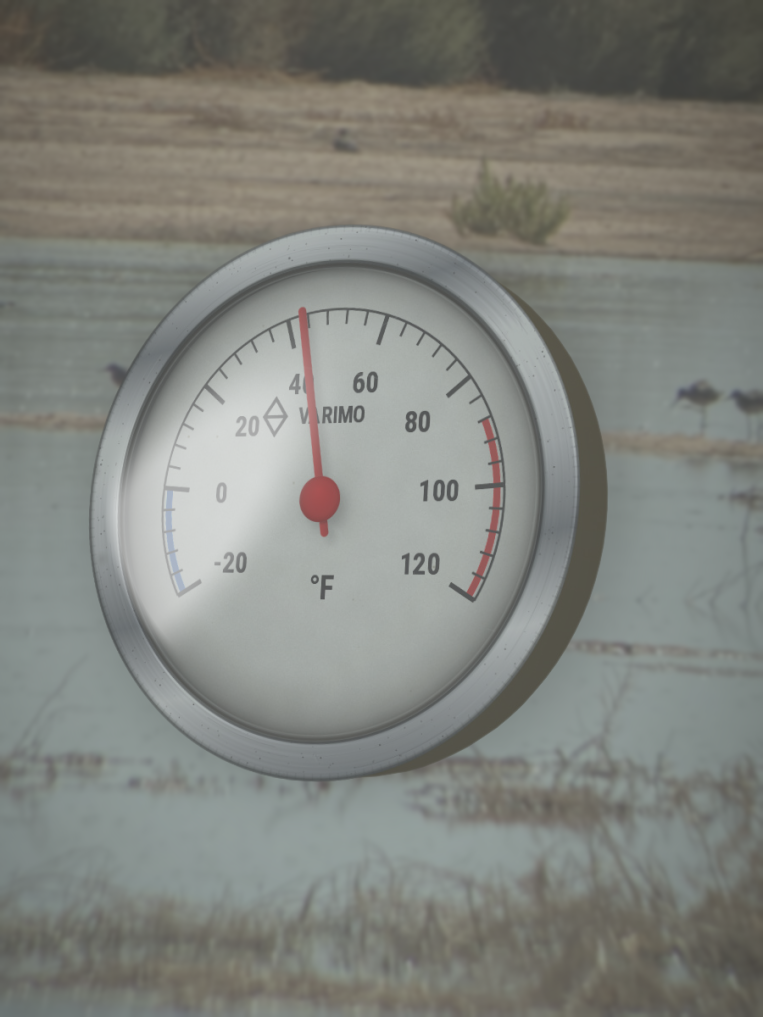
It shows 44 (°F)
